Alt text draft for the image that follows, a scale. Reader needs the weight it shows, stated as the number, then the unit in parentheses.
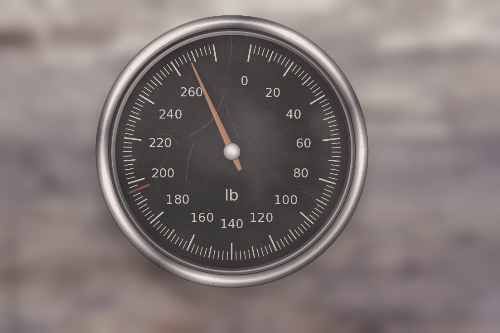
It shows 268 (lb)
